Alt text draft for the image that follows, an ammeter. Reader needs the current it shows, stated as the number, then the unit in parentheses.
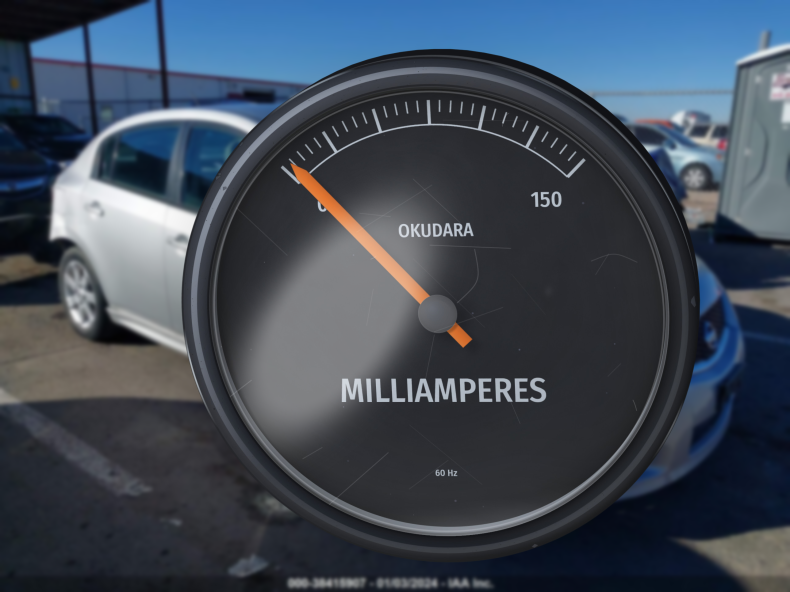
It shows 5 (mA)
